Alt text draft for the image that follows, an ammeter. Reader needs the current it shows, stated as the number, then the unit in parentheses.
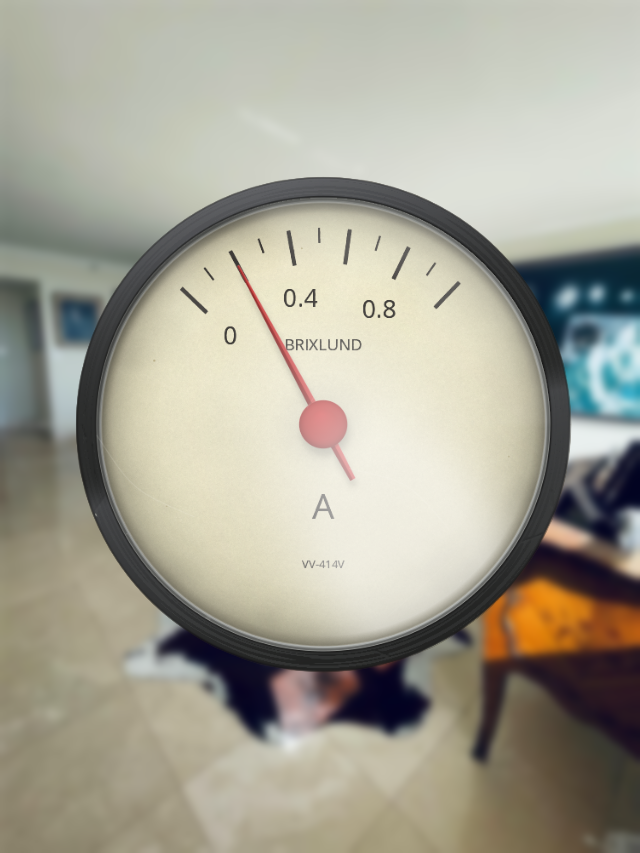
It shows 0.2 (A)
